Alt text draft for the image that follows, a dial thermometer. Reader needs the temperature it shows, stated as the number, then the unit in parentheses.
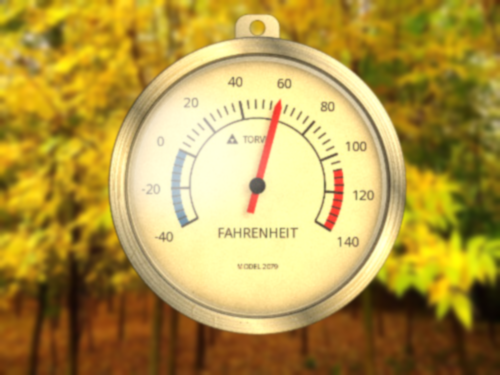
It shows 60 (°F)
